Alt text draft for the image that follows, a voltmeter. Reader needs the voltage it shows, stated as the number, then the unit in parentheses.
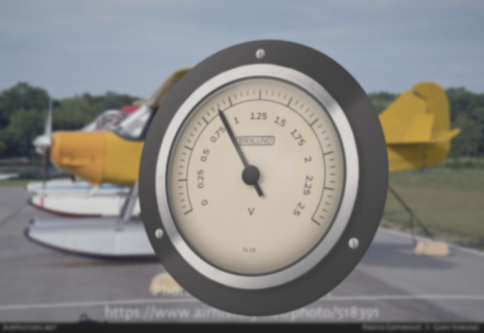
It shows 0.9 (V)
